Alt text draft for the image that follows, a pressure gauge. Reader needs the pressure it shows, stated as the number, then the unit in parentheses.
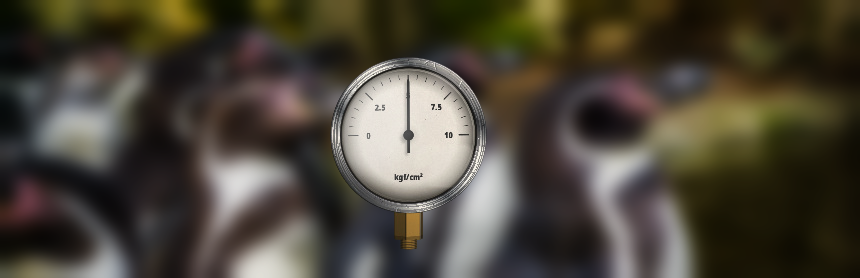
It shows 5 (kg/cm²)
